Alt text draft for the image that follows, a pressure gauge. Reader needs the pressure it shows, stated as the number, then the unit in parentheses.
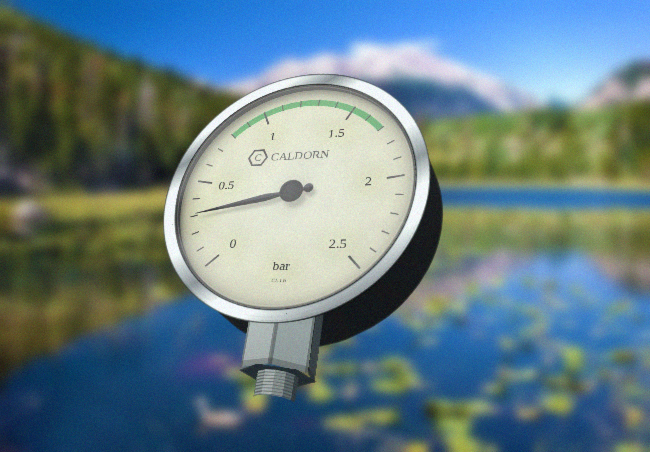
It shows 0.3 (bar)
